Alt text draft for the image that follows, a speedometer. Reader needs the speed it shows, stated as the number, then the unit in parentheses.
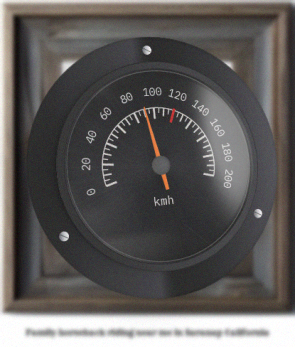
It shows 90 (km/h)
